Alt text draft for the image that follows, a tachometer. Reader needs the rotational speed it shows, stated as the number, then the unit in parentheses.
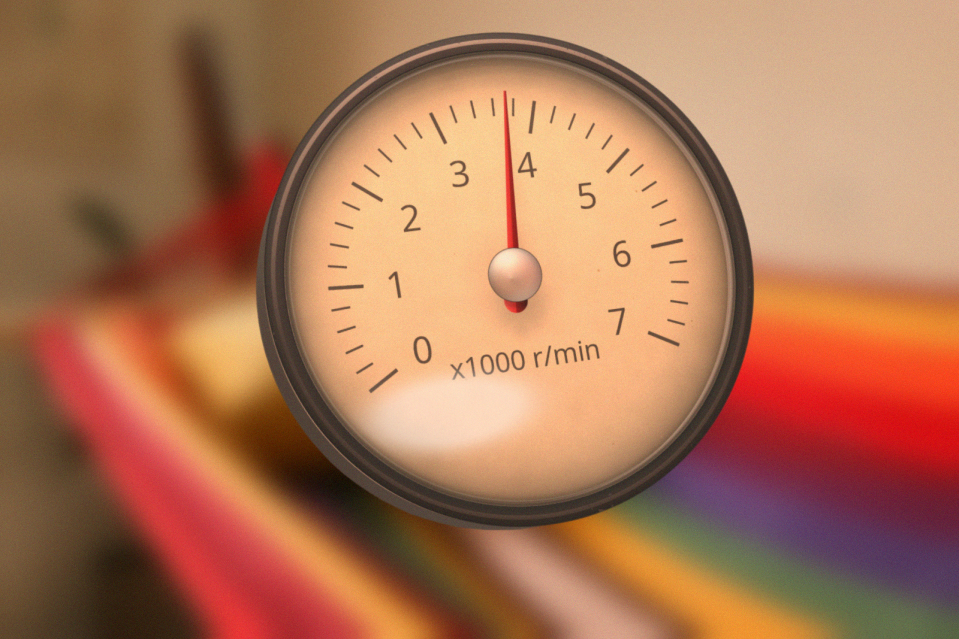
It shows 3700 (rpm)
